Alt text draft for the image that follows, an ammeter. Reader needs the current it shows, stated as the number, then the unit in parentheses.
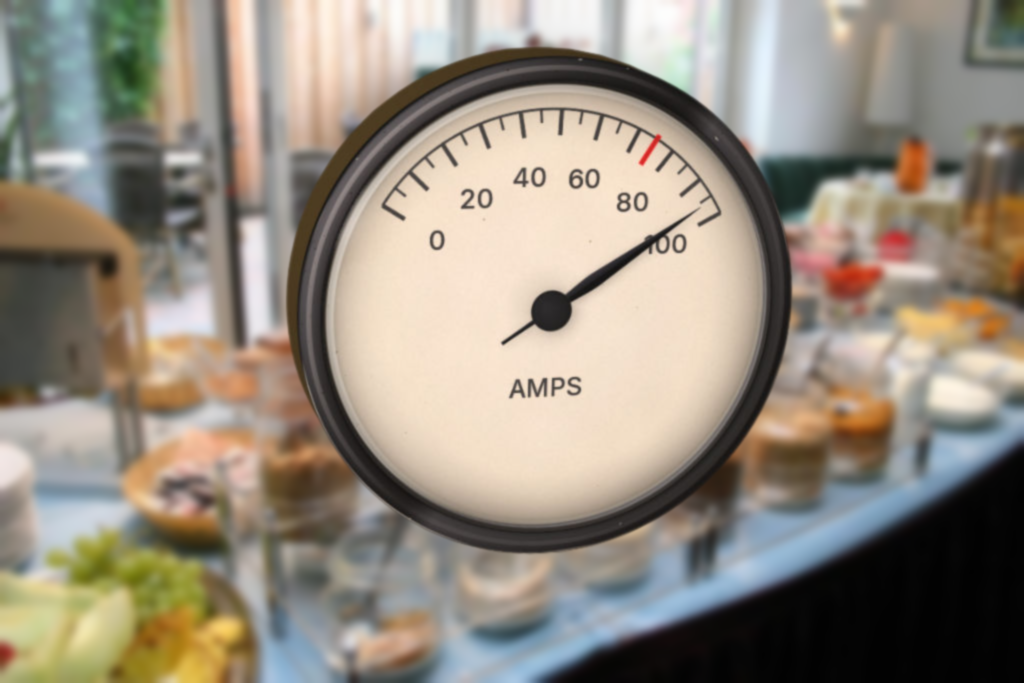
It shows 95 (A)
